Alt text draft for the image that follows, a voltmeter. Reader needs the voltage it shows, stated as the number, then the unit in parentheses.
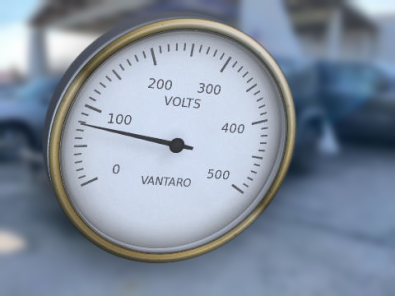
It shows 80 (V)
